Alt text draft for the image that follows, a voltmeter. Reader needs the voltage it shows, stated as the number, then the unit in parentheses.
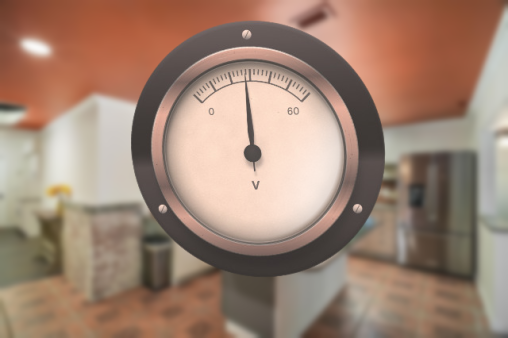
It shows 28 (V)
